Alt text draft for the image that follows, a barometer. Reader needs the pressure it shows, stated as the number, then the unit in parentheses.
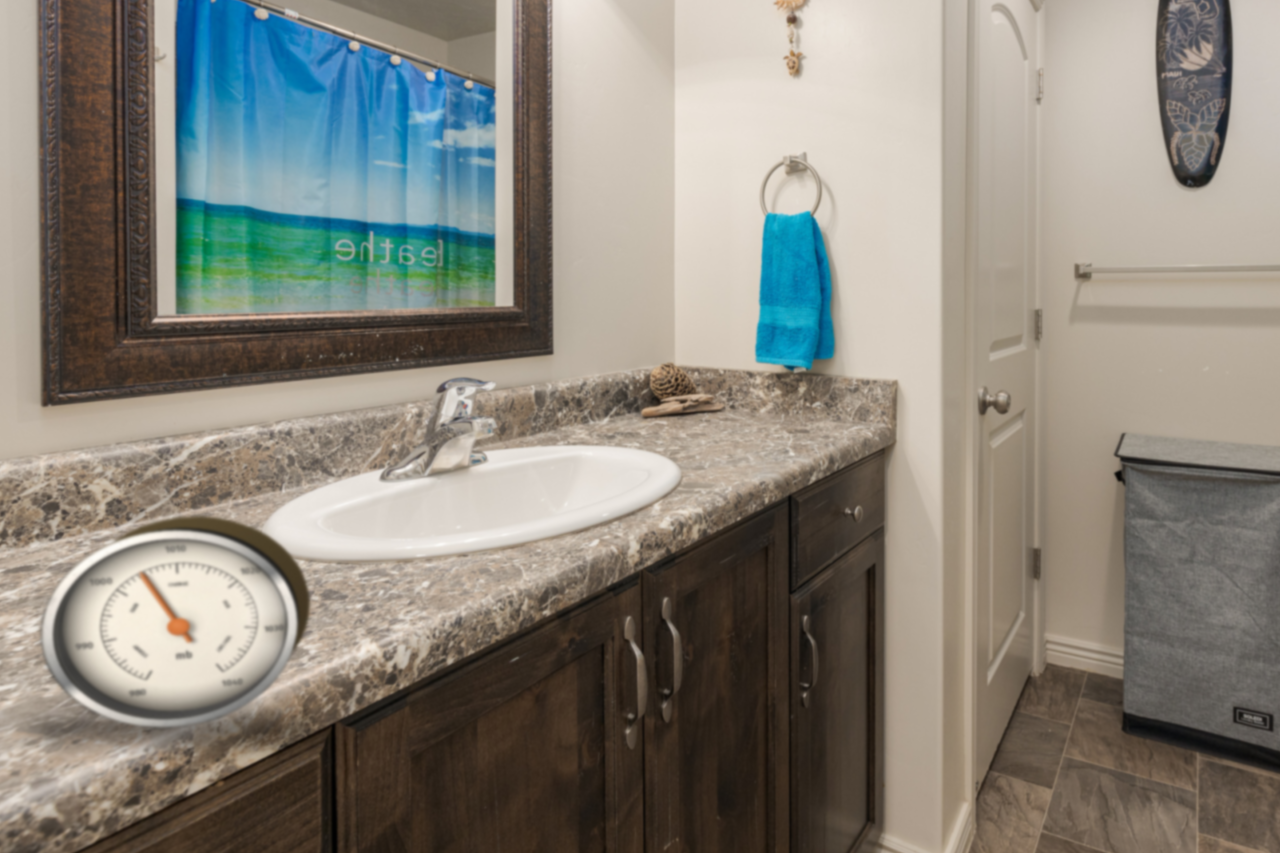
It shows 1005 (mbar)
